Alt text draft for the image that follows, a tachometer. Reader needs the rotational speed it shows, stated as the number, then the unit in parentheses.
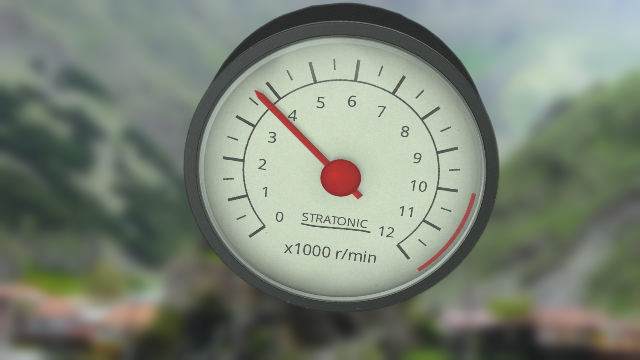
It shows 3750 (rpm)
